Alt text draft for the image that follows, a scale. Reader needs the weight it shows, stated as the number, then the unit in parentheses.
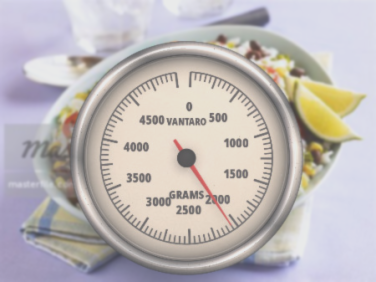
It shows 2050 (g)
